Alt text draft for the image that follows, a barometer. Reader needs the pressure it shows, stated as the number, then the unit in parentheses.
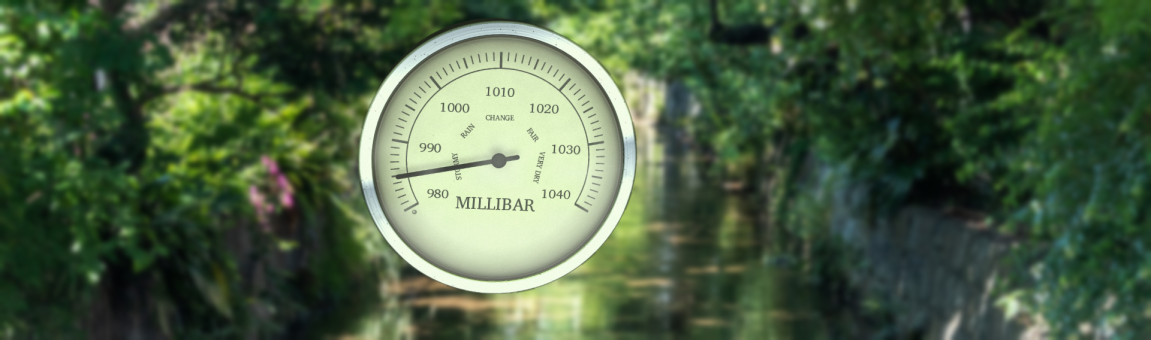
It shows 985 (mbar)
